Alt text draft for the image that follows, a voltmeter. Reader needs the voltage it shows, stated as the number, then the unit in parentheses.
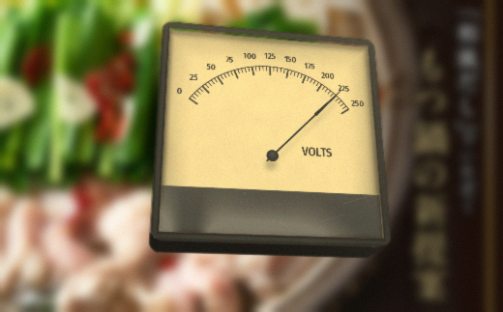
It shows 225 (V)
